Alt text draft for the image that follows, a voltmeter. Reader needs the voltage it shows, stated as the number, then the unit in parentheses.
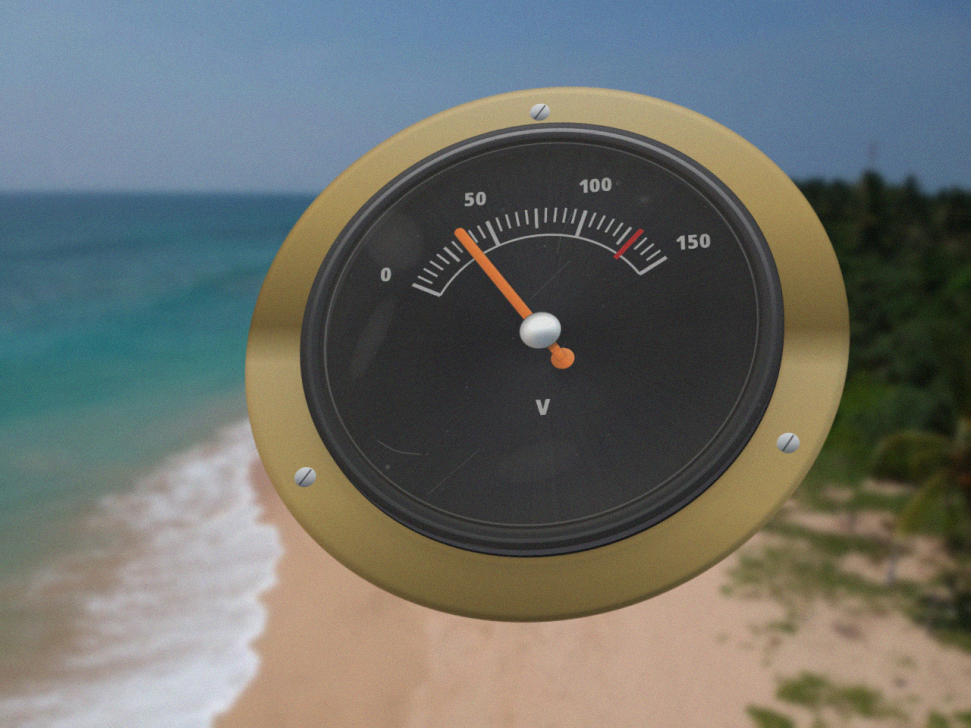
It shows 35 (V)
